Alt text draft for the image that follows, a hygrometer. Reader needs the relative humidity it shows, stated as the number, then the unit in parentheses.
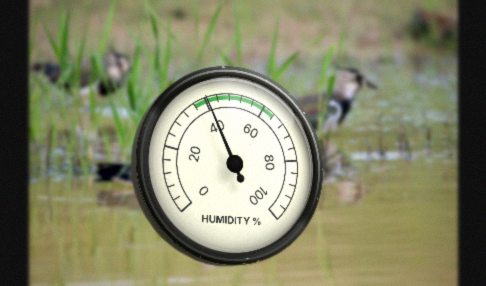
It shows 40 (%)
